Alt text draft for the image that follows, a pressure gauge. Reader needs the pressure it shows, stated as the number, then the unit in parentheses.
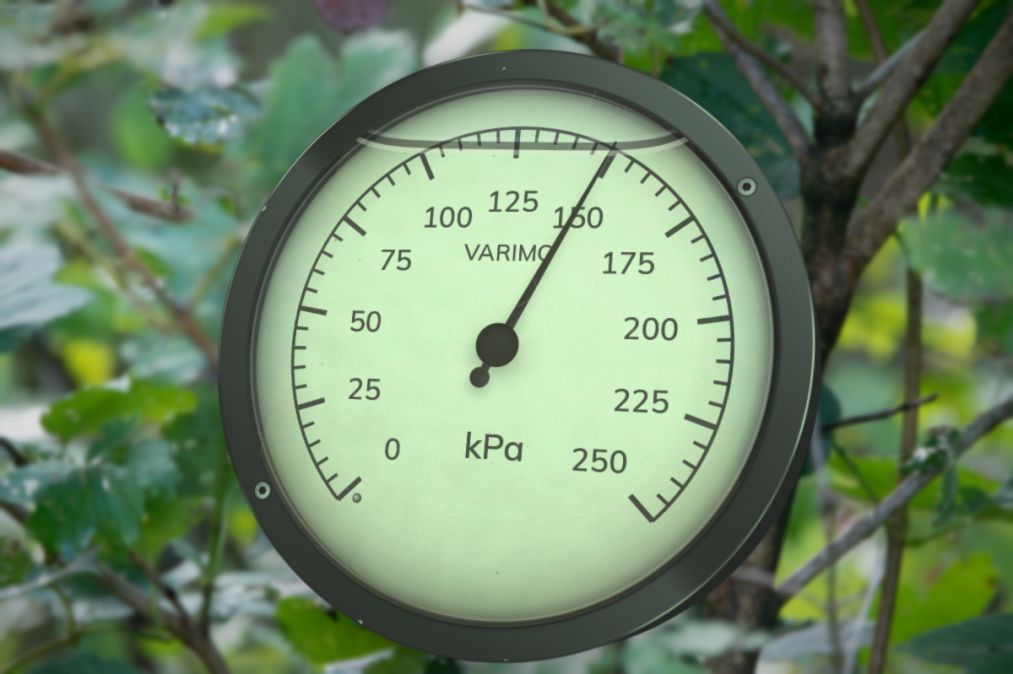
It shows 150 (kPa)
